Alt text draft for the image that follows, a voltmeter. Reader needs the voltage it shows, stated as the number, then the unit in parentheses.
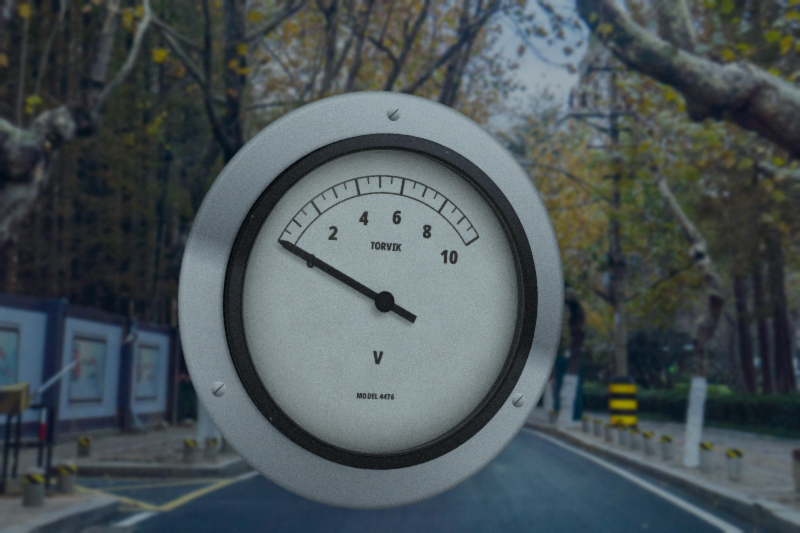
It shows 0 (V)
